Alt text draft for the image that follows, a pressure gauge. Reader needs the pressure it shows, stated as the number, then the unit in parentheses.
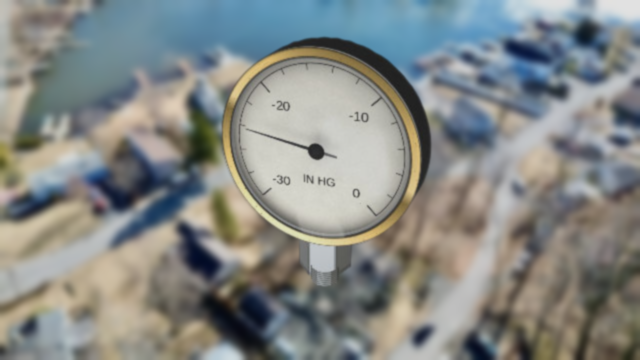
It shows -24 (inHg)
